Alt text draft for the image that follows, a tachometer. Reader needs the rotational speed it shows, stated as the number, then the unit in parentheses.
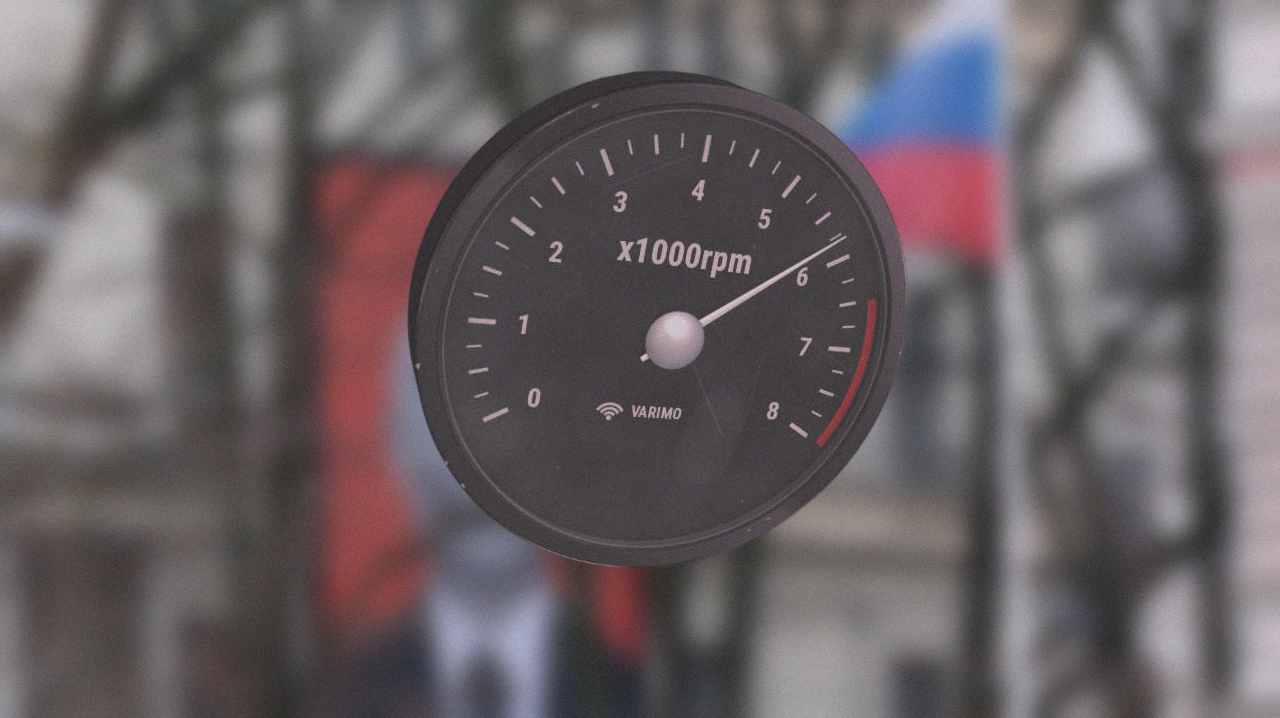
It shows 5750 (rpm)
